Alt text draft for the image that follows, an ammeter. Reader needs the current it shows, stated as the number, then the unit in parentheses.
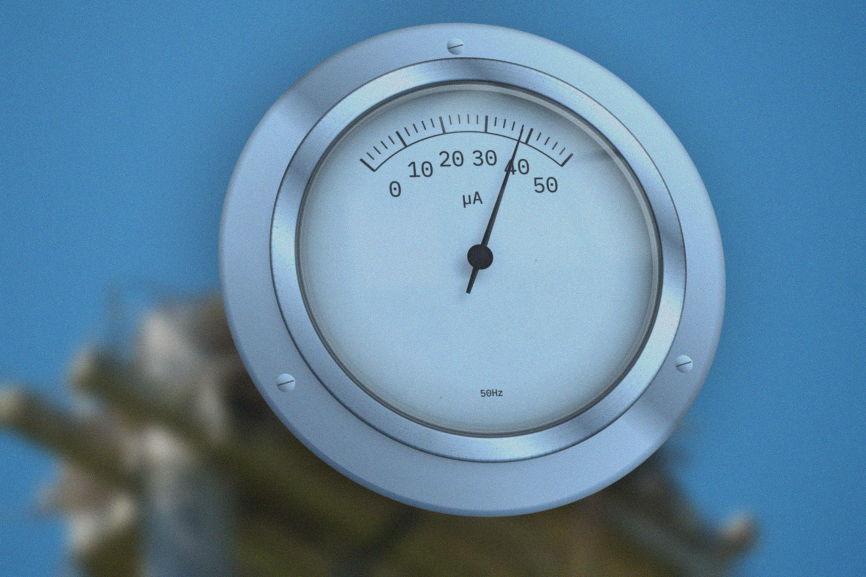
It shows 38 (µA)
